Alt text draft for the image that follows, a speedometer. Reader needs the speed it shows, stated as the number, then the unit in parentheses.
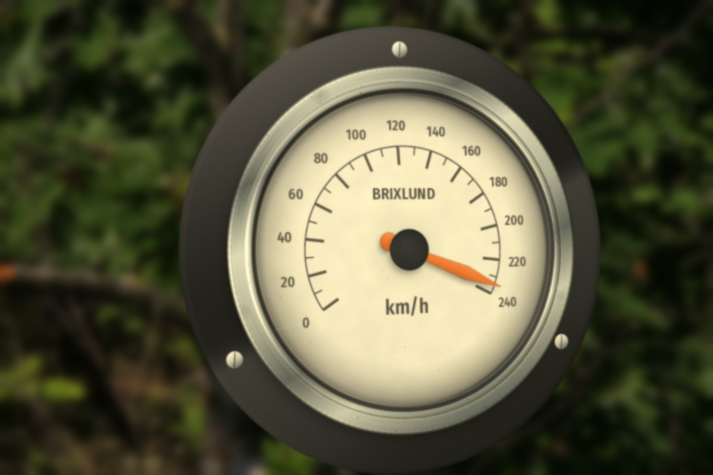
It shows 235 (km/h)
